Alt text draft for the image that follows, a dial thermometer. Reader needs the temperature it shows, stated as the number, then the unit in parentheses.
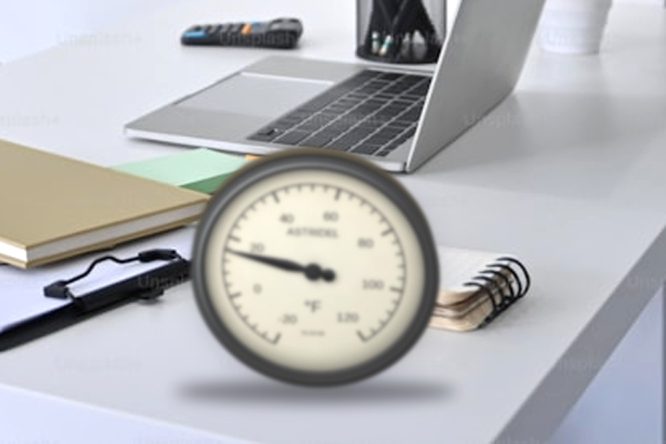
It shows 16 (°F)
